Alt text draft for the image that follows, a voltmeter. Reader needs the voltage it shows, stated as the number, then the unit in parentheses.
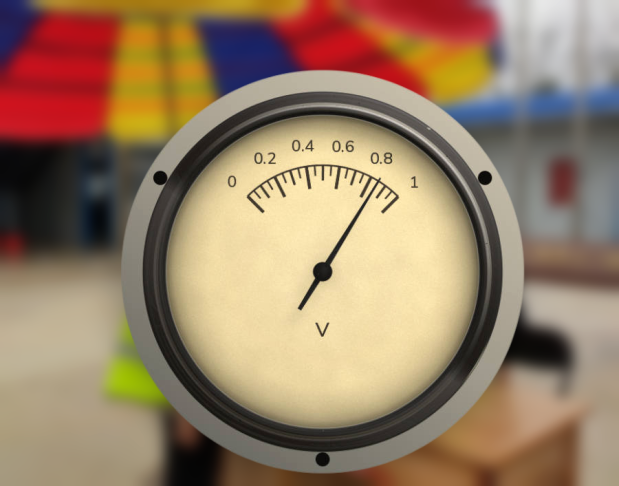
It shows 0.85 (V)
